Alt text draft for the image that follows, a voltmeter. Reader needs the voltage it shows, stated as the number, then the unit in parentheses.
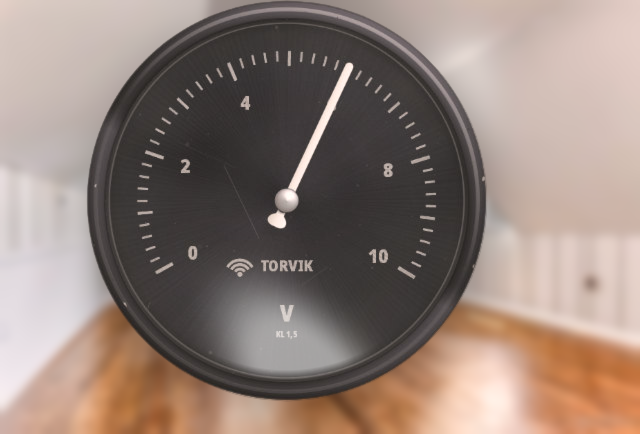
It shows 6 (V)
